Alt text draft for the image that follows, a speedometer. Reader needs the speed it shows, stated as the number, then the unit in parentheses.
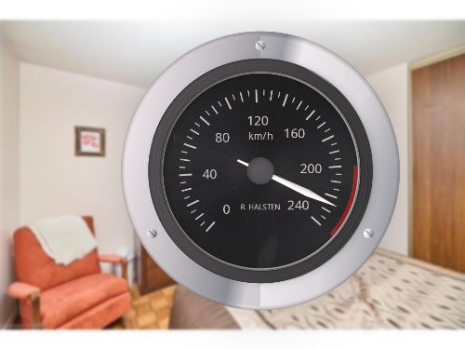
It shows 225 (km/h)
